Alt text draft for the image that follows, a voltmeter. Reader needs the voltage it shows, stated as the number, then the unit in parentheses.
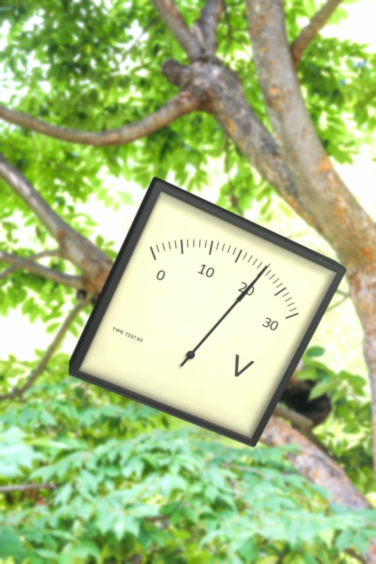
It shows 20 (V)
